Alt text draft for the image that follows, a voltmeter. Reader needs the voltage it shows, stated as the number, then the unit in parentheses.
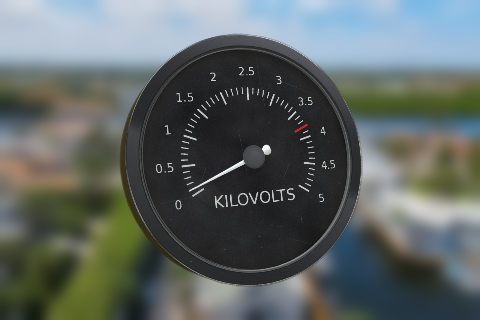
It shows 0.1 (kV)
